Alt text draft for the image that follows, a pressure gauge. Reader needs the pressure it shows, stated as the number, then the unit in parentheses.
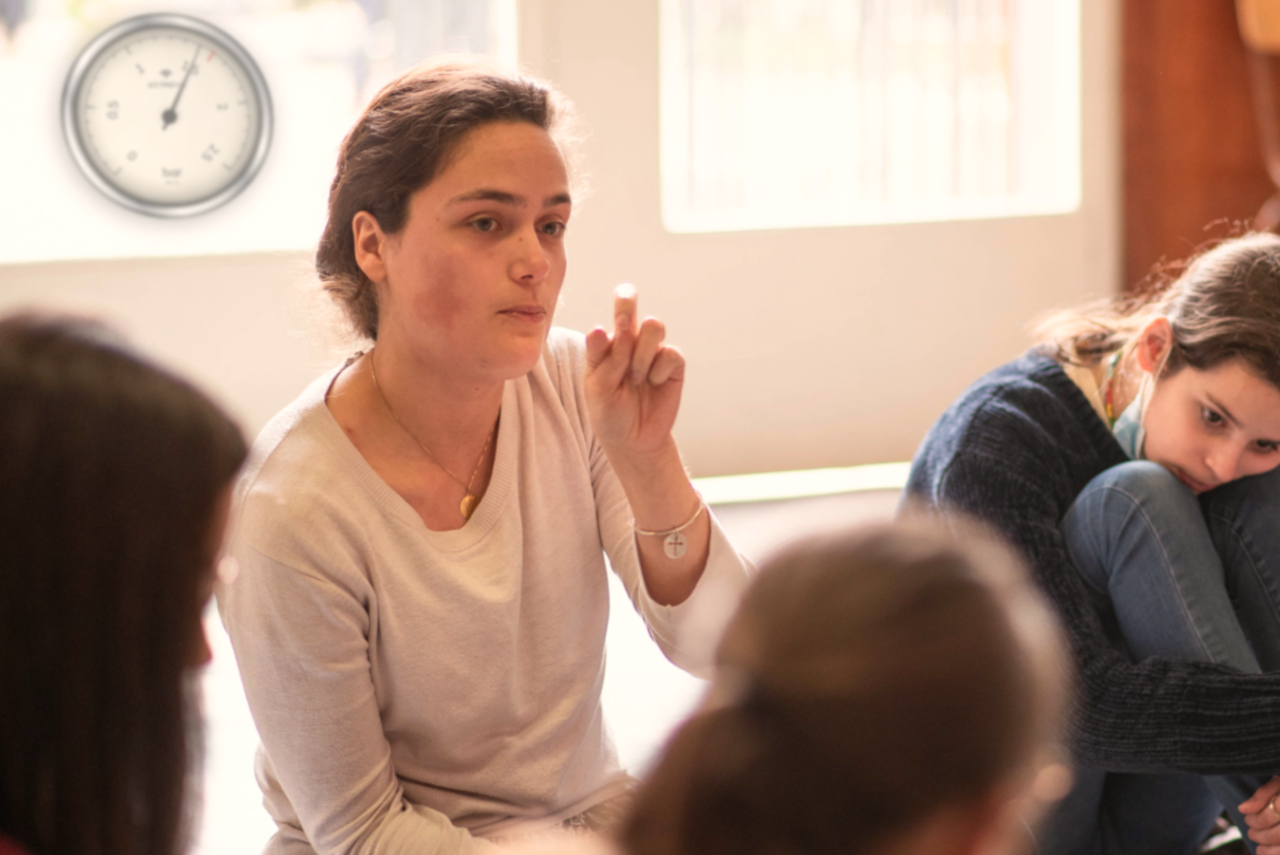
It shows 1.5 (bar)
